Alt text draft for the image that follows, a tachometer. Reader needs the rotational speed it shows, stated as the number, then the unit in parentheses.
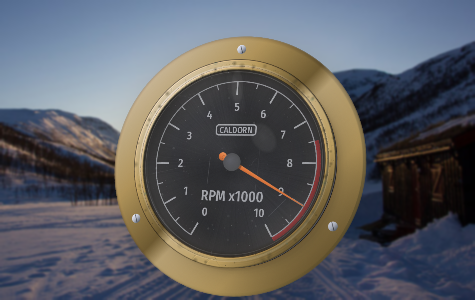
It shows 9000 (rpm)
